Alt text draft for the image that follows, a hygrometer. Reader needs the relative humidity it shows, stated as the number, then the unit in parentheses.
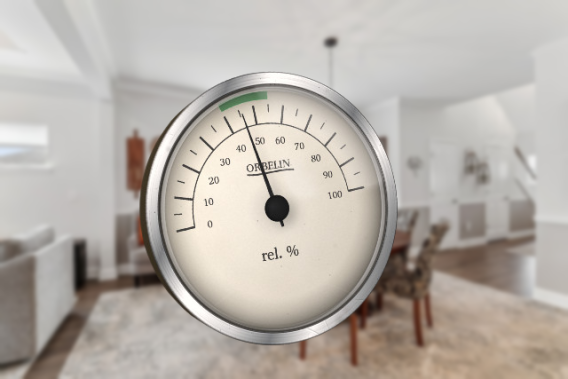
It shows 45 (%)
